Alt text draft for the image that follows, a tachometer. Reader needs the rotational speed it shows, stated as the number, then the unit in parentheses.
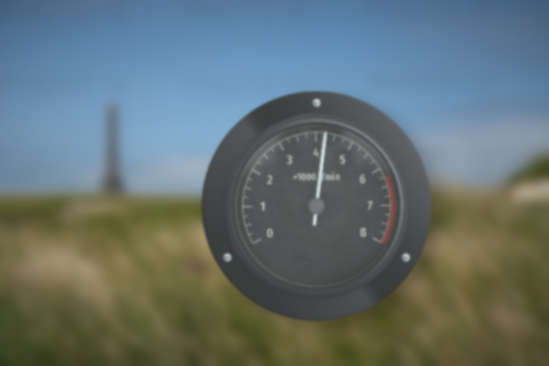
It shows 4250 (rpm)
